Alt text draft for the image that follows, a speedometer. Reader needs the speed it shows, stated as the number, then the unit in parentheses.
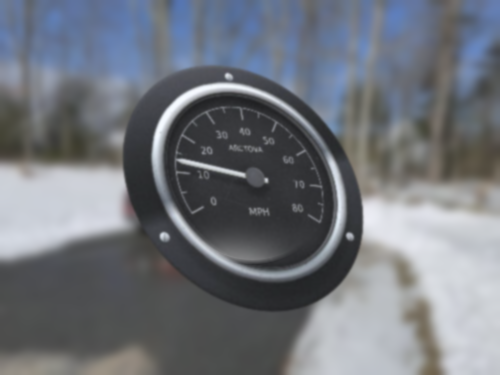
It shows 12.5 (mph)
